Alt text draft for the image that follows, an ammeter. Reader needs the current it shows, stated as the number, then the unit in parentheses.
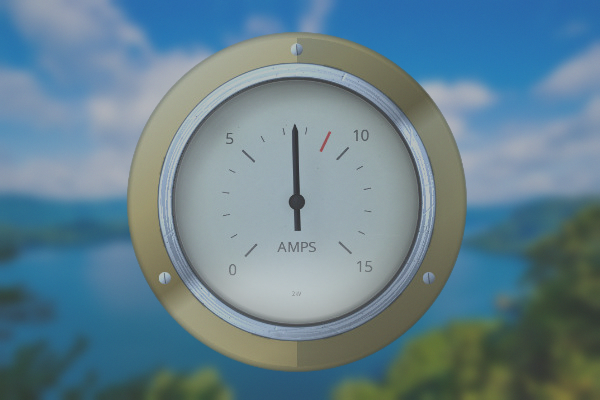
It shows 7.5 (A)
